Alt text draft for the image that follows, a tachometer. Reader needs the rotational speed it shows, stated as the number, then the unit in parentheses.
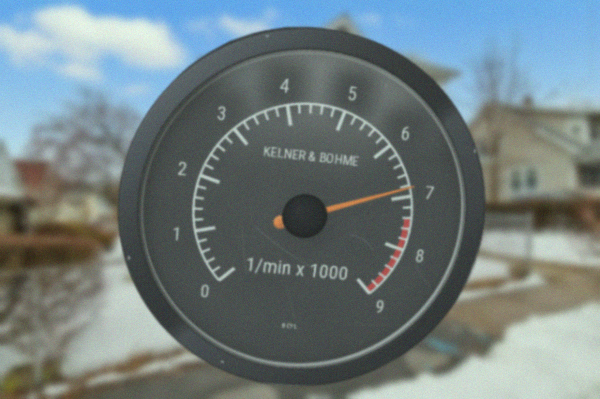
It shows 6800 (rpm)
